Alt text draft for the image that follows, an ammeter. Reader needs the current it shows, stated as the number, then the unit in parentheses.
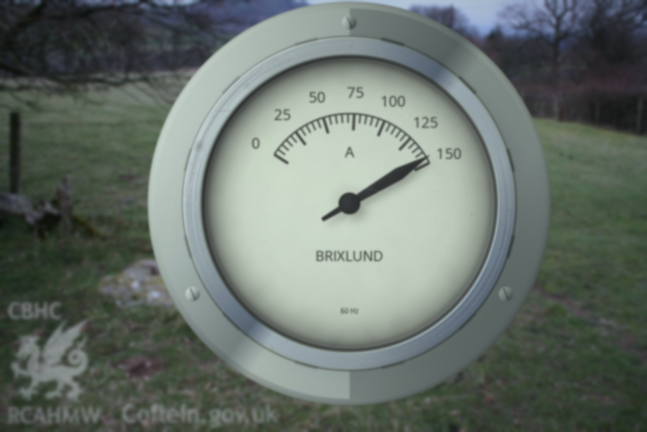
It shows 145 (A)
